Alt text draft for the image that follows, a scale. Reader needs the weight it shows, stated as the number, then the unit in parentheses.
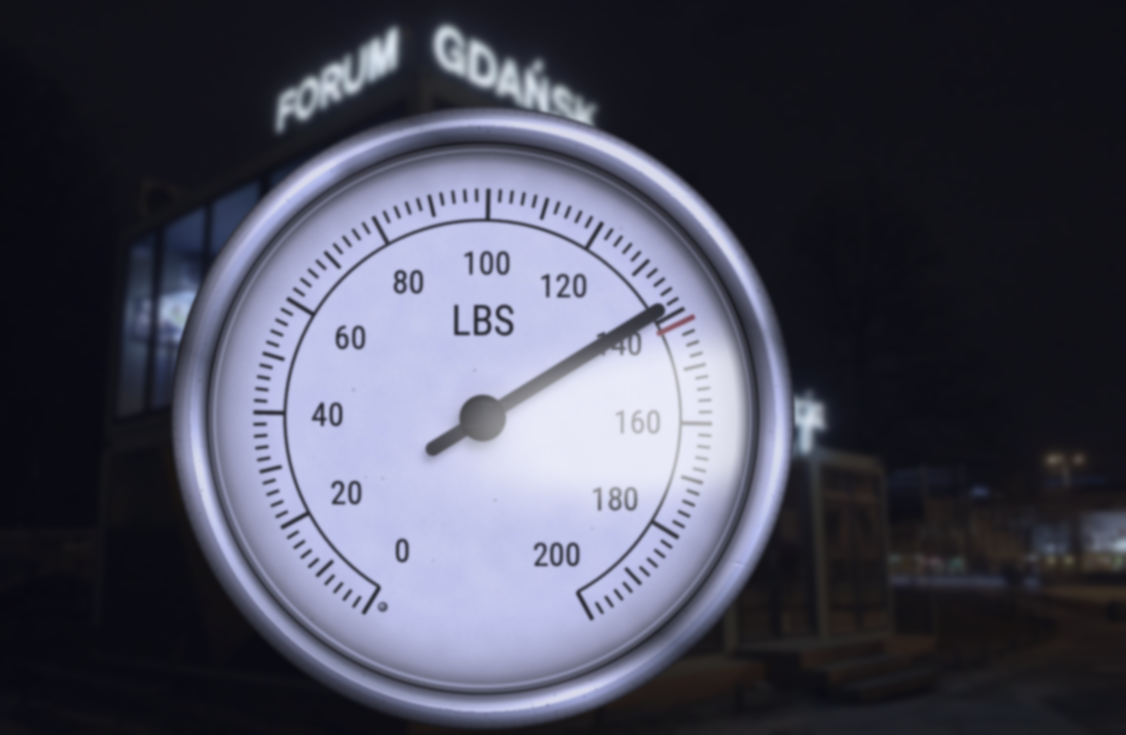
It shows 138 (lb)
